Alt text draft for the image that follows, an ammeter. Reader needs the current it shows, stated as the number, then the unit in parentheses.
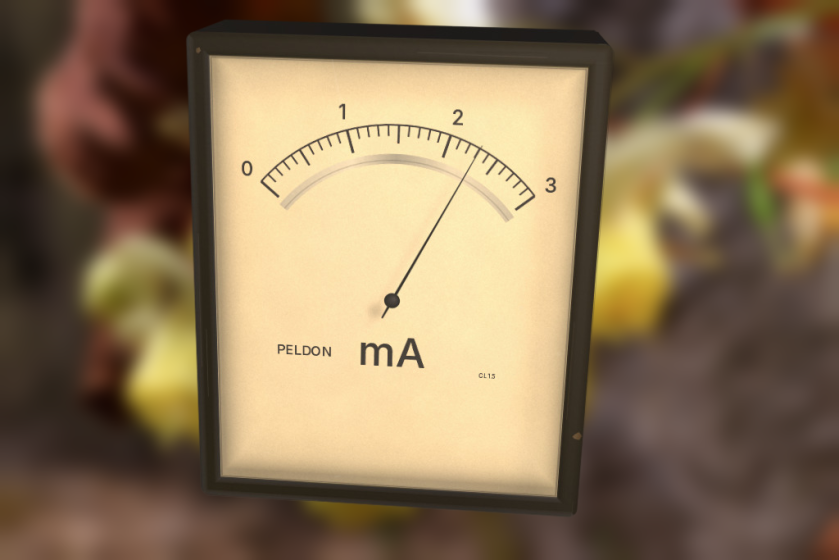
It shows 2.3 (mA)
